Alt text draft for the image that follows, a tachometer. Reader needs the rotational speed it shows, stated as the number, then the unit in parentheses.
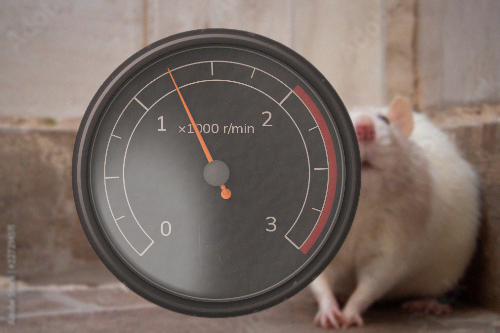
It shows 1250 (rpm)
